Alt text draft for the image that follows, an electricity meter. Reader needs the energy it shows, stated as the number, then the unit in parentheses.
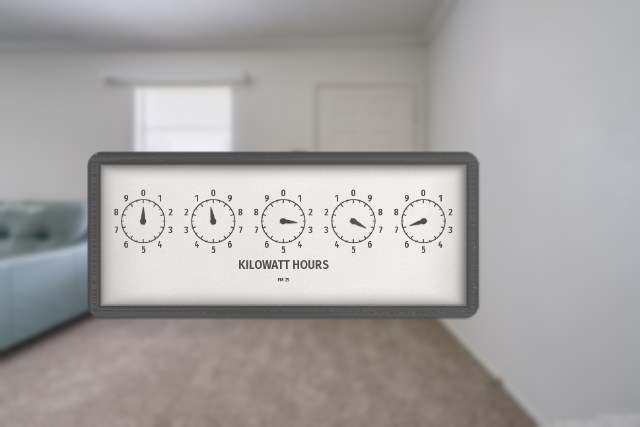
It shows 267 (kWh)
